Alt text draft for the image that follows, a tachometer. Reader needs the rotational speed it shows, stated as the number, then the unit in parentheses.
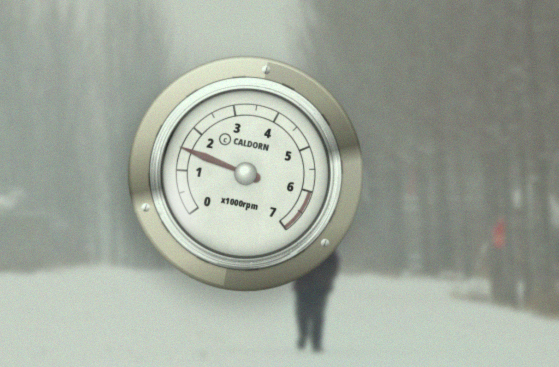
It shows 1500 (rpm)
